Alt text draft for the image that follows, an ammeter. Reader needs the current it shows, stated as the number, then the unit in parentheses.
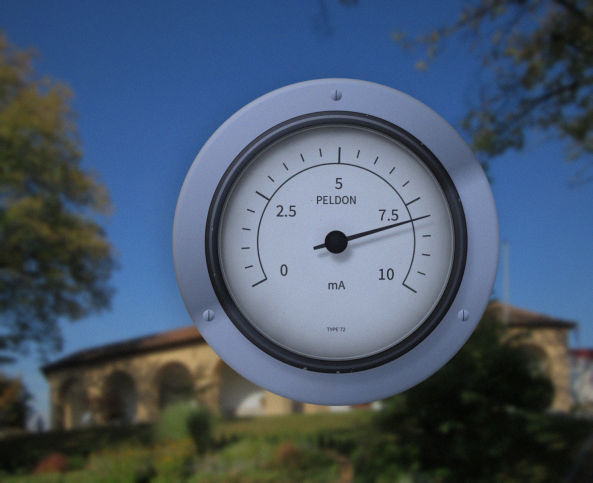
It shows 8 (mA)
